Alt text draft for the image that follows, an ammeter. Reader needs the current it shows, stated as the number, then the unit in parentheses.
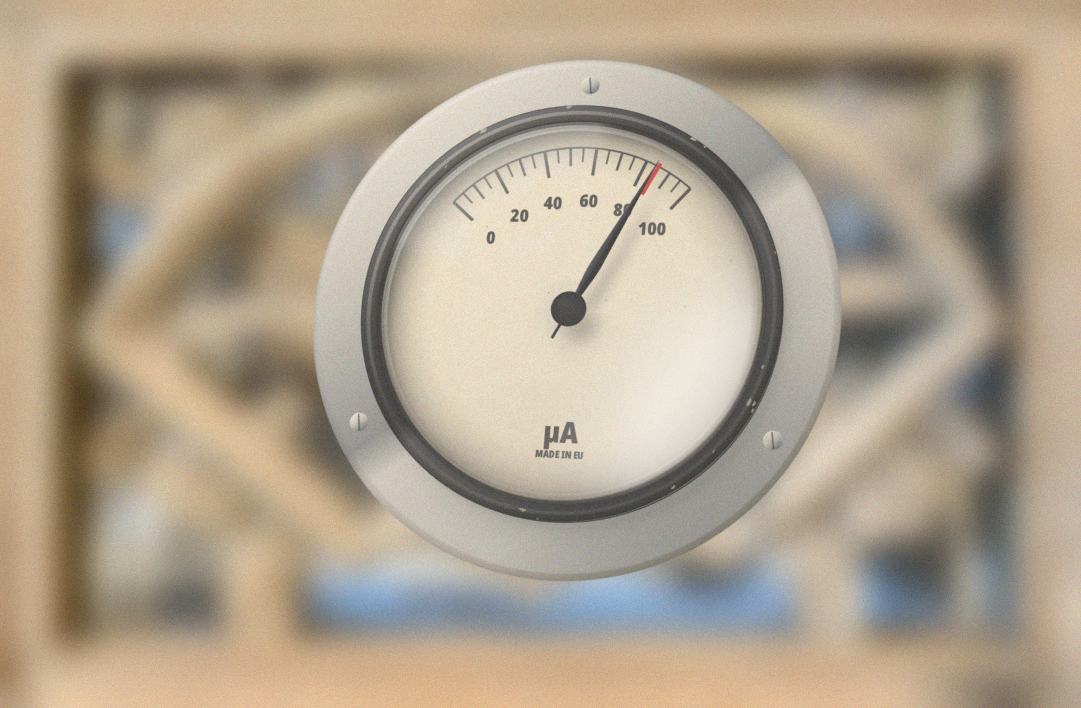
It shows 85 (µA)
